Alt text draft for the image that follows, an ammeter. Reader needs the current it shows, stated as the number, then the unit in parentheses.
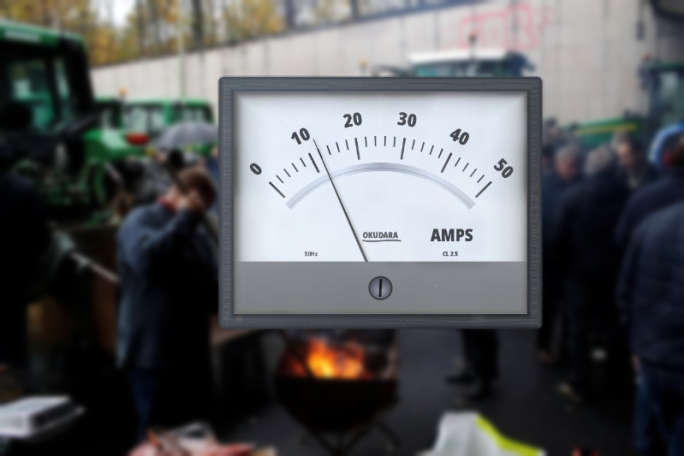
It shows 12 (A)
